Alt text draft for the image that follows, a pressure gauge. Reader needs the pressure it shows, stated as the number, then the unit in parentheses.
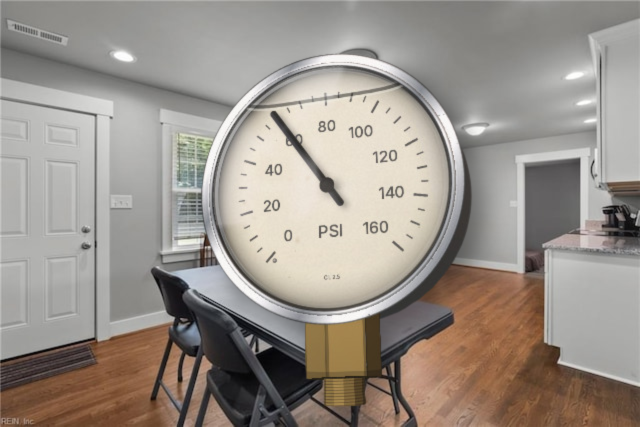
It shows 60 (psi)
